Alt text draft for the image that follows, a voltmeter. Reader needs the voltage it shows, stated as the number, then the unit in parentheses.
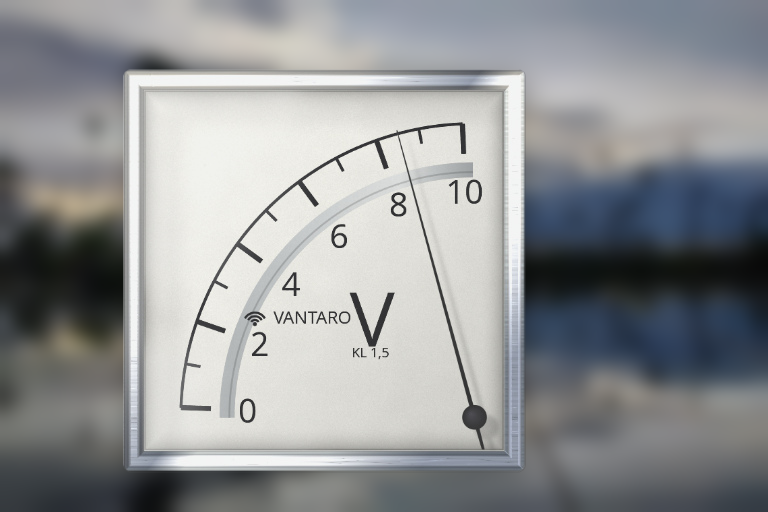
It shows 8.5 (V)
